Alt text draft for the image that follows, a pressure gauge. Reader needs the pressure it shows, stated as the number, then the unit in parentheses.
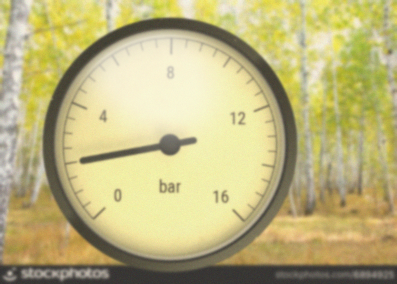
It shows 2 (bar)
